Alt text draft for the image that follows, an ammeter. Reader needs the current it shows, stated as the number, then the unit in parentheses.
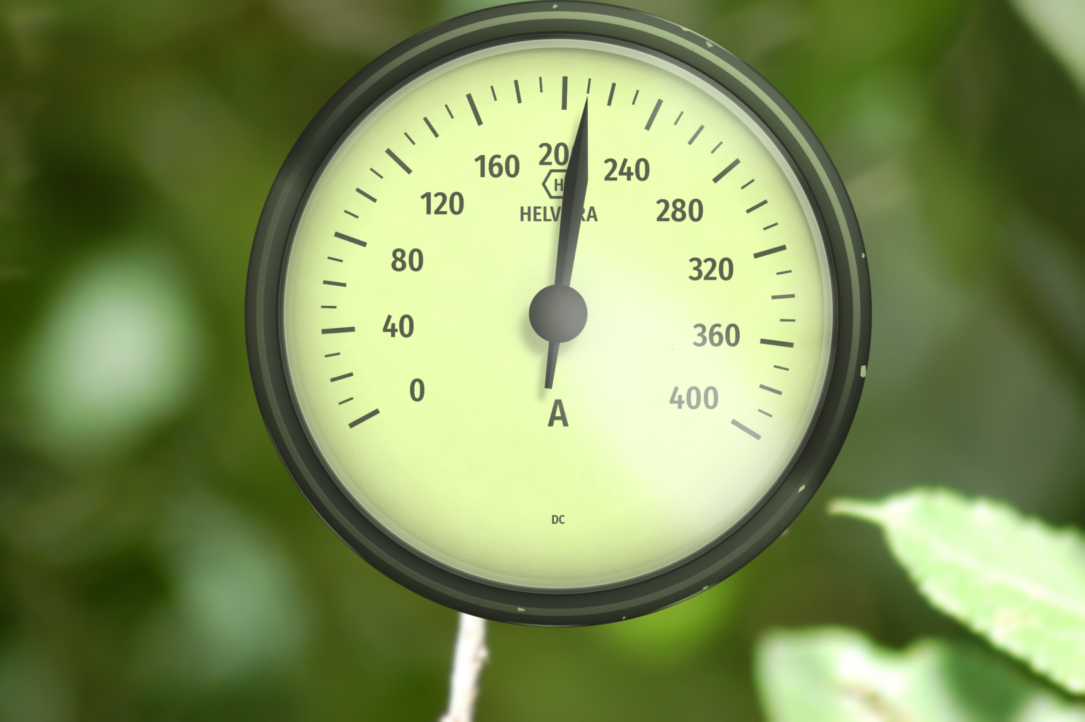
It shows 210 (A)
